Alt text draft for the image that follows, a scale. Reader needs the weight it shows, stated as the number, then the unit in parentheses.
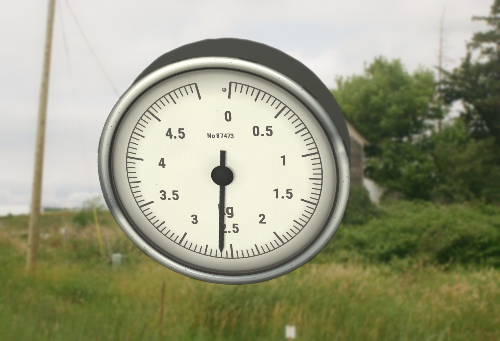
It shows 2.6 (kg)
